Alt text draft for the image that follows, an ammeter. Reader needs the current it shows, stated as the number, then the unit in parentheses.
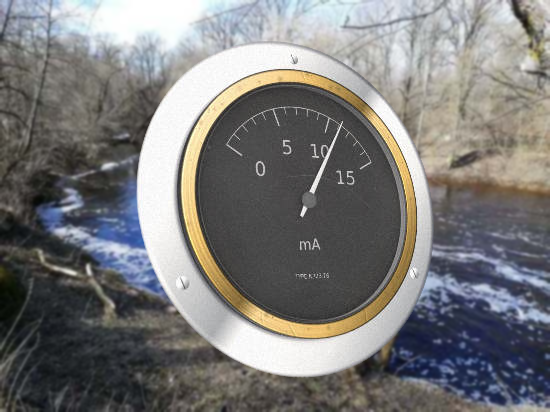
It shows 11 (mA)
